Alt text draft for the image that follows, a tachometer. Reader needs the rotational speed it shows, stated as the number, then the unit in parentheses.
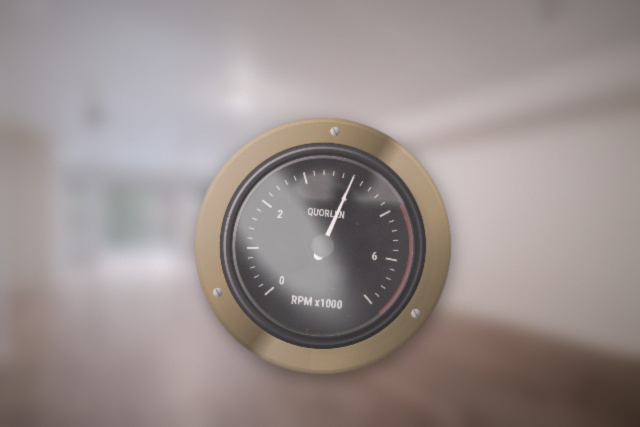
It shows 4000 (rpm)
